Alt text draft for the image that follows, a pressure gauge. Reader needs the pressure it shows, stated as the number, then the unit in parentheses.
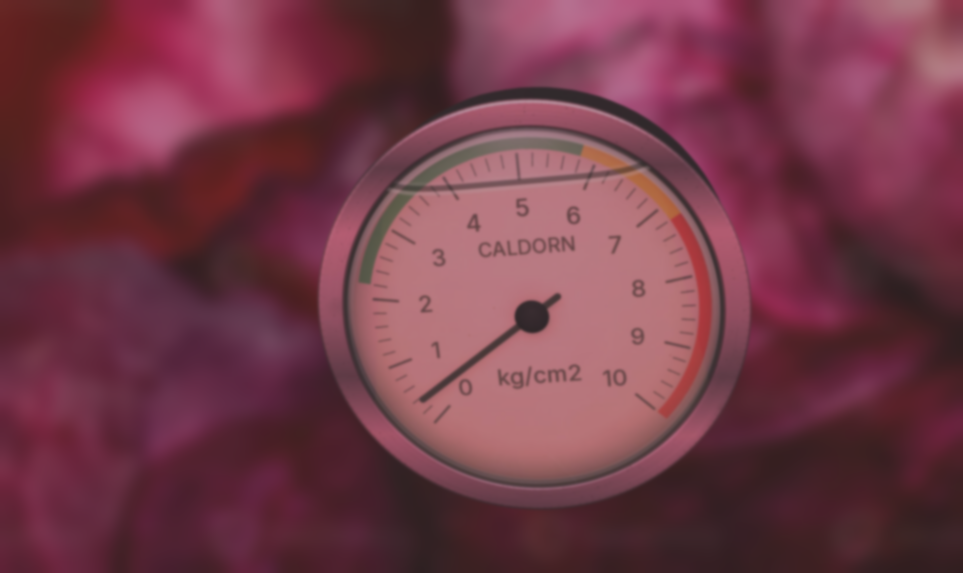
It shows 0.4 (kg/cm²)
